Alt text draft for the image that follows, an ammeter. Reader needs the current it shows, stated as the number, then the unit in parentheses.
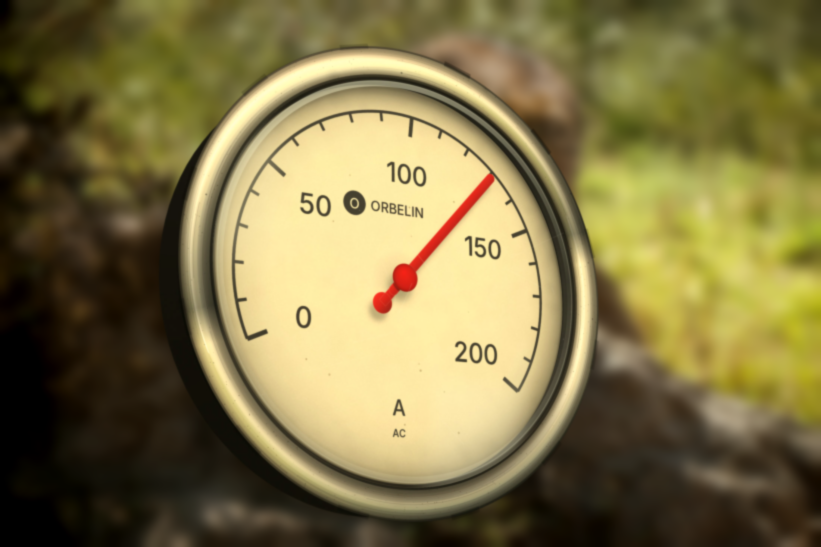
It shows 130 (A)
